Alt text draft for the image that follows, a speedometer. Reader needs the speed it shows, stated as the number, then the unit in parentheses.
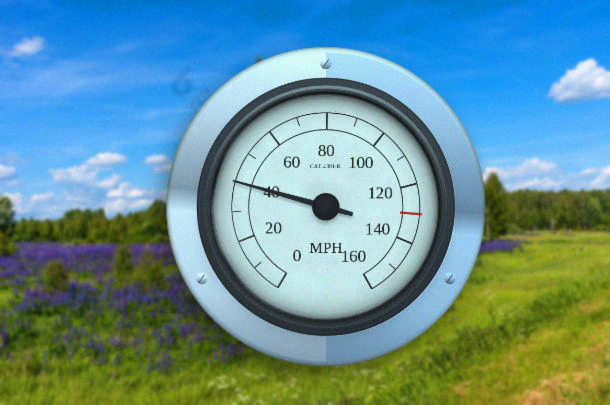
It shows 40 (mph)
